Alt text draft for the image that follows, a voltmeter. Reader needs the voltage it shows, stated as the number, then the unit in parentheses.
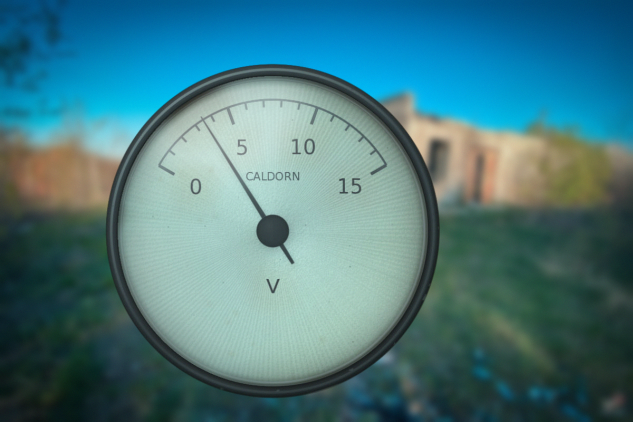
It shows 3.5 (V)
